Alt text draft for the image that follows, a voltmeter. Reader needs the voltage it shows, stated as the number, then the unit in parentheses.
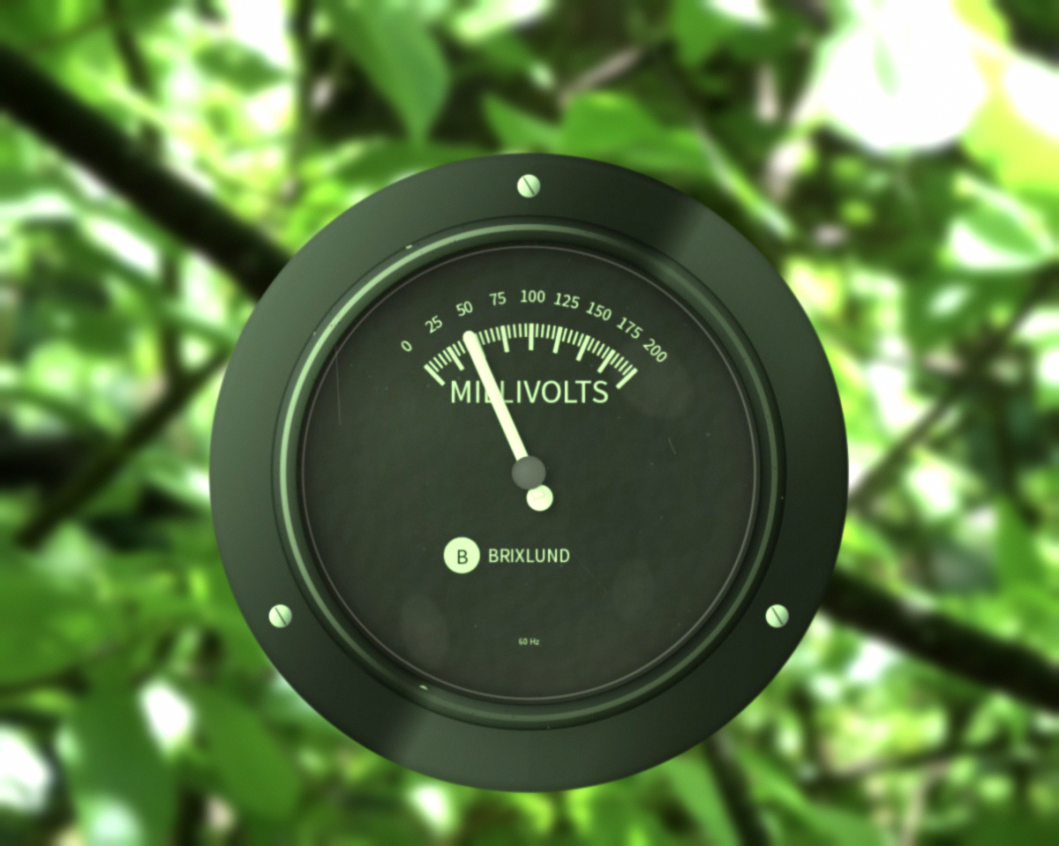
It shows 45 (mV)
